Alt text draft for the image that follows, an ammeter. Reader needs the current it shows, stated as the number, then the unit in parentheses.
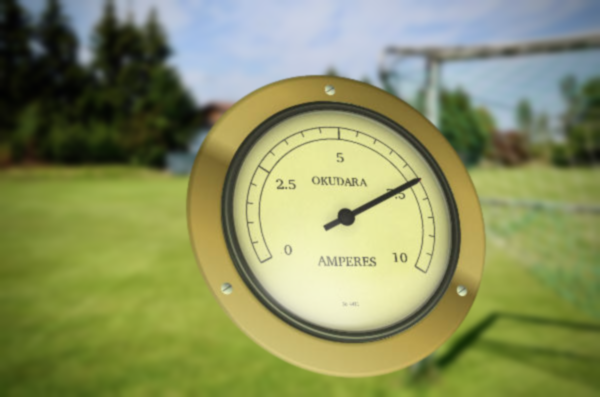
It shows 7.5 (A)
